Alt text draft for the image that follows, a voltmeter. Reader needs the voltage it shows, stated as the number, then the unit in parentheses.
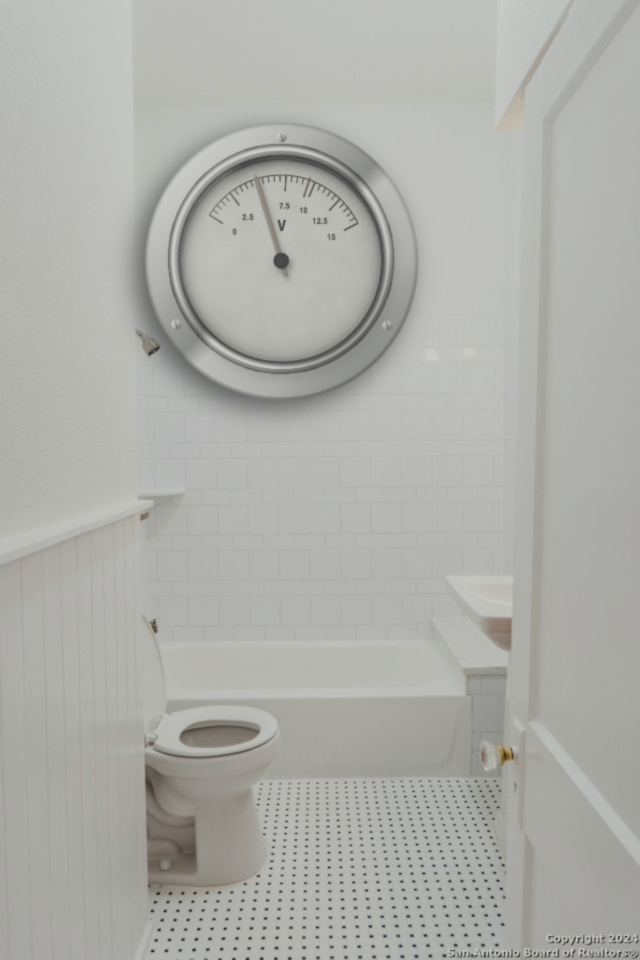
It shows 5 (V)
